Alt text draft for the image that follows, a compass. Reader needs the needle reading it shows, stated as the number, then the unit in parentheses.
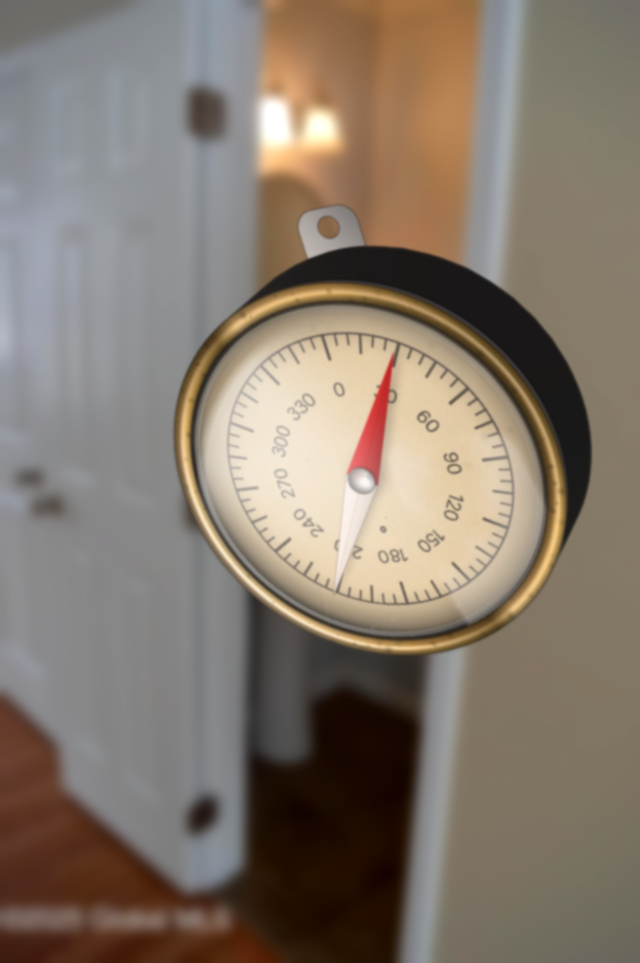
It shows 30 (°)
